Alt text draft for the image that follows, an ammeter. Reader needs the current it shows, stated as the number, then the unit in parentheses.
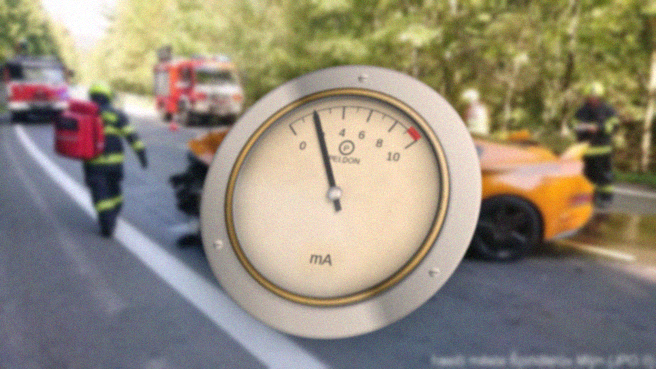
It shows 2 (mA)
